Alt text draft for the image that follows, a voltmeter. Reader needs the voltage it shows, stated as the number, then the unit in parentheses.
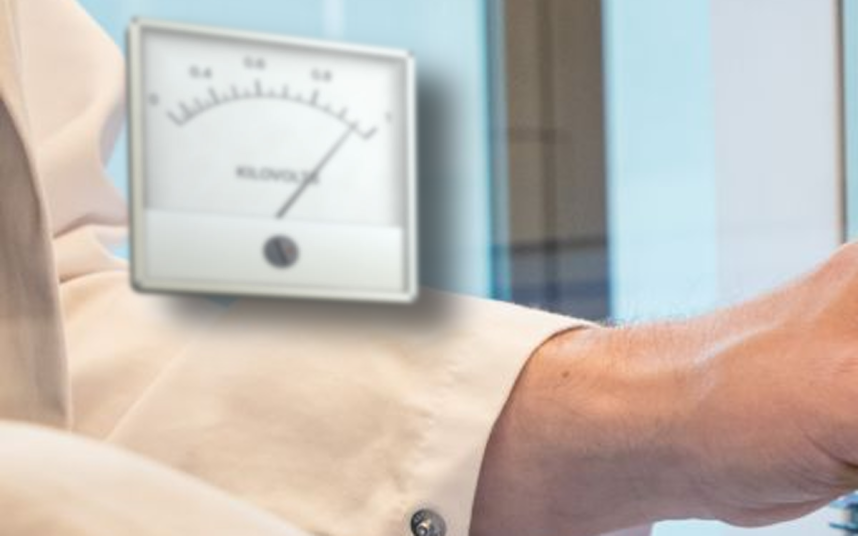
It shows 0.95 (kV)
